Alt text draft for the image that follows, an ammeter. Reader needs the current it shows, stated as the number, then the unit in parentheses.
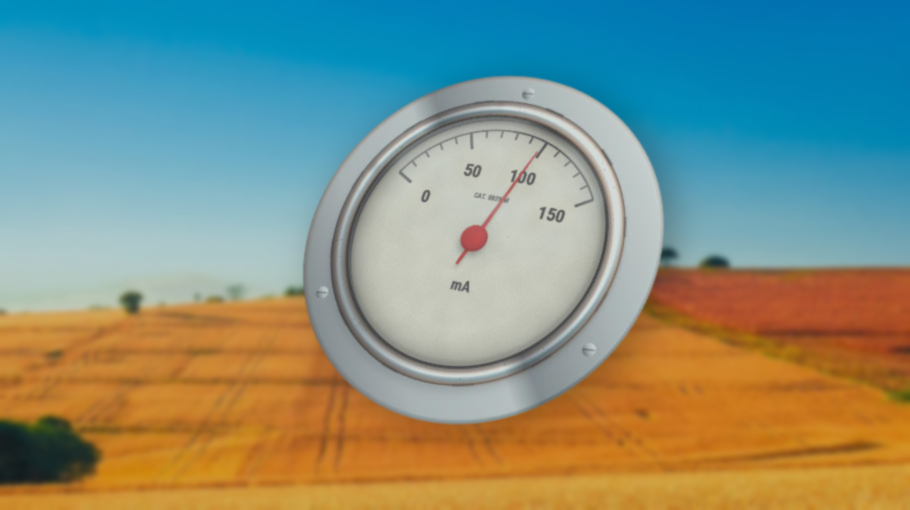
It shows 100 (mA)
